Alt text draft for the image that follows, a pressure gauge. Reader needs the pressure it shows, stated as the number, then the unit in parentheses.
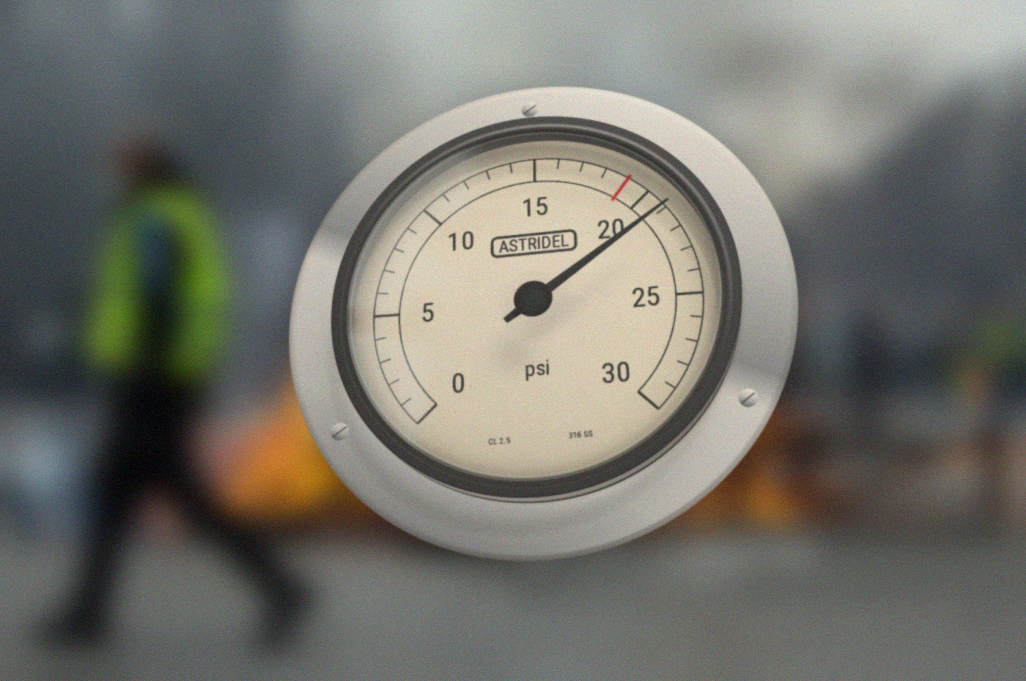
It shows 21 (psi)
